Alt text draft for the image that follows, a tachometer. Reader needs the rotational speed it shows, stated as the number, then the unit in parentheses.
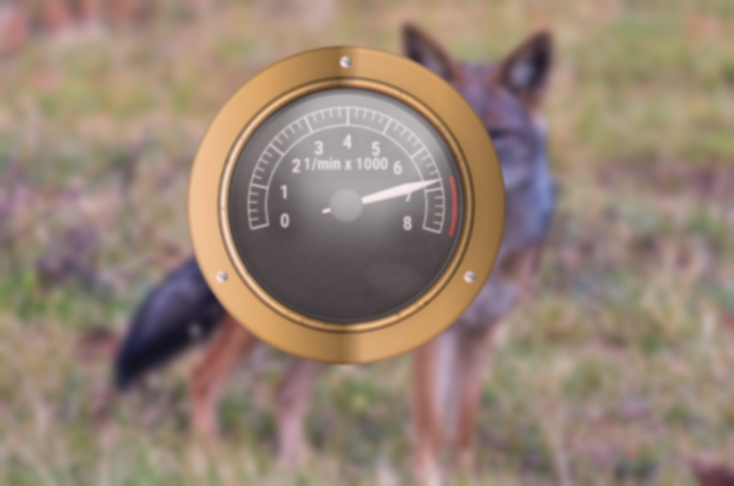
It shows 6800 (rpm)
